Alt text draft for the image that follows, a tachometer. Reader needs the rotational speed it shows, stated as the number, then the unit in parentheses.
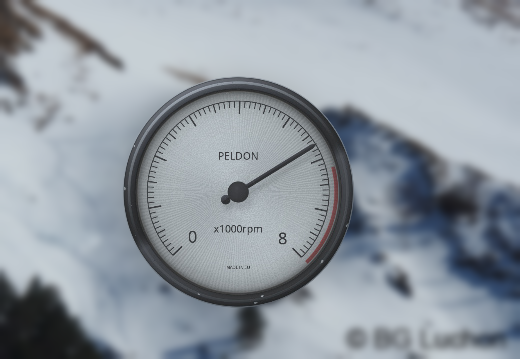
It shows 5700 (rpm)
